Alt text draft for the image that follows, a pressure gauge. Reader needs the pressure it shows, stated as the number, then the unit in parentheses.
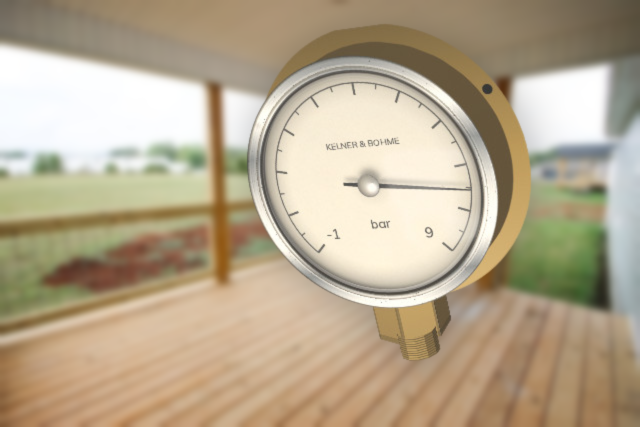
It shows 7.5 (bar)
